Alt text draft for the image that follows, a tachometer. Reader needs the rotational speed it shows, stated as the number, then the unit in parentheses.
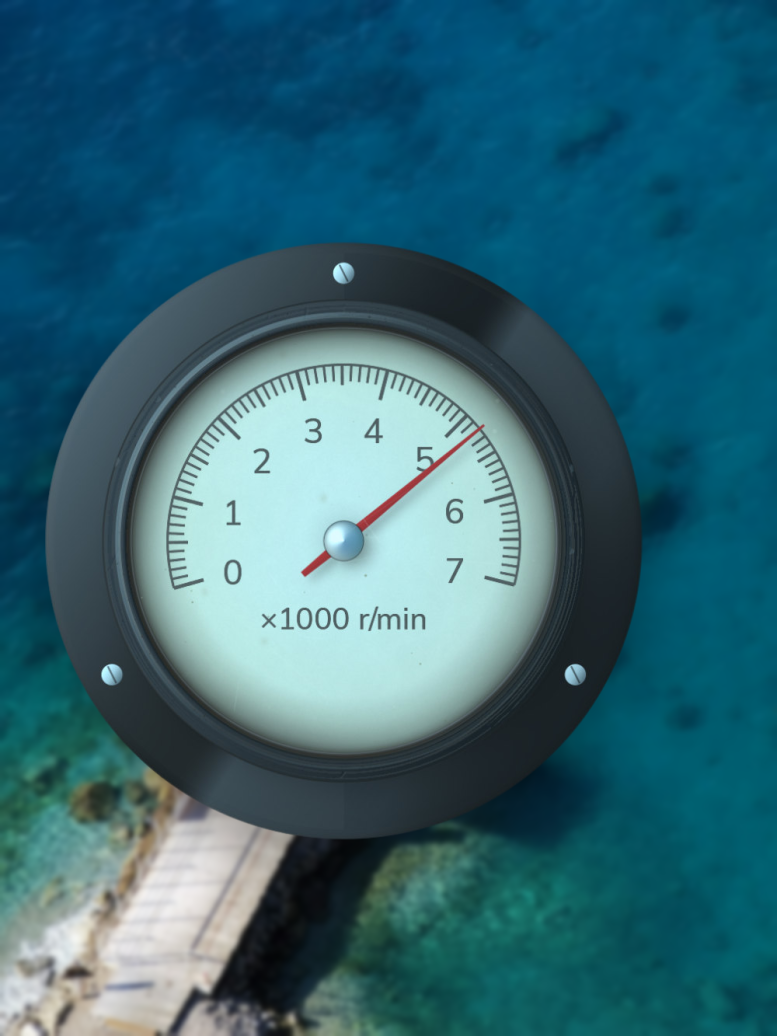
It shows 5200 (rpm)
